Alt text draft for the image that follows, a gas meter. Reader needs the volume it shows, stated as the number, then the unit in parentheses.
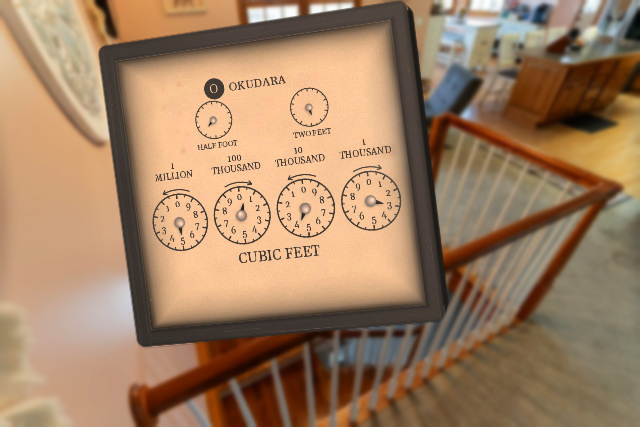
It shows 504300 (ft³)
